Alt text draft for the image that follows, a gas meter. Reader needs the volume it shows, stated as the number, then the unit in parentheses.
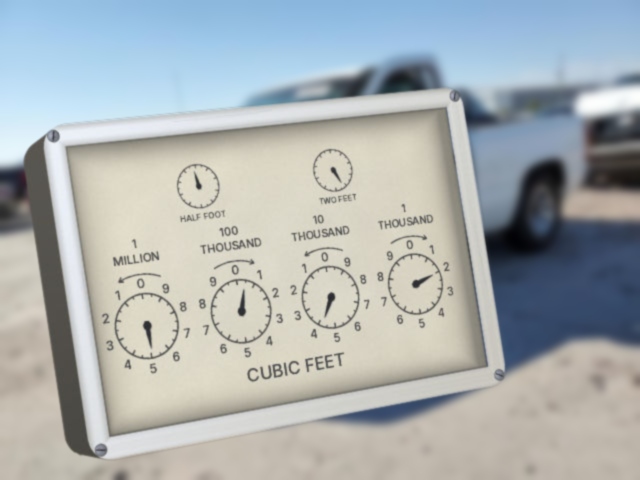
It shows 504200 (ft³)
